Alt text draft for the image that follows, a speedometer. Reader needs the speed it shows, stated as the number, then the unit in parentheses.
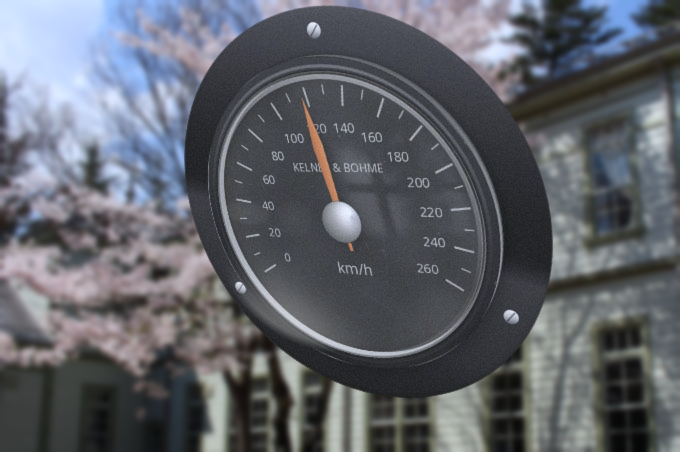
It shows 120 (km/h)
